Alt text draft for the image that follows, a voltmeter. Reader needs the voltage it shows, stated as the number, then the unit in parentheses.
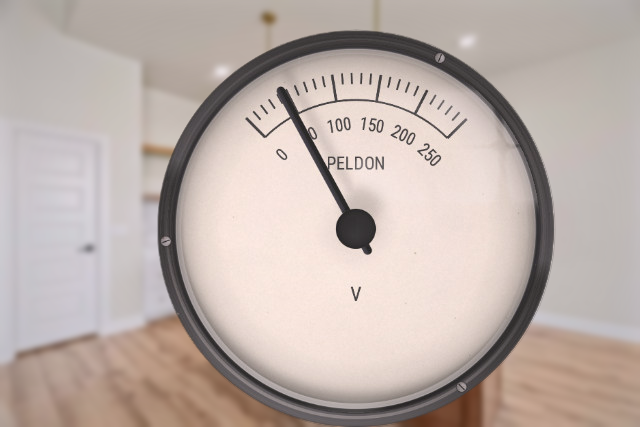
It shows 45 (V)
